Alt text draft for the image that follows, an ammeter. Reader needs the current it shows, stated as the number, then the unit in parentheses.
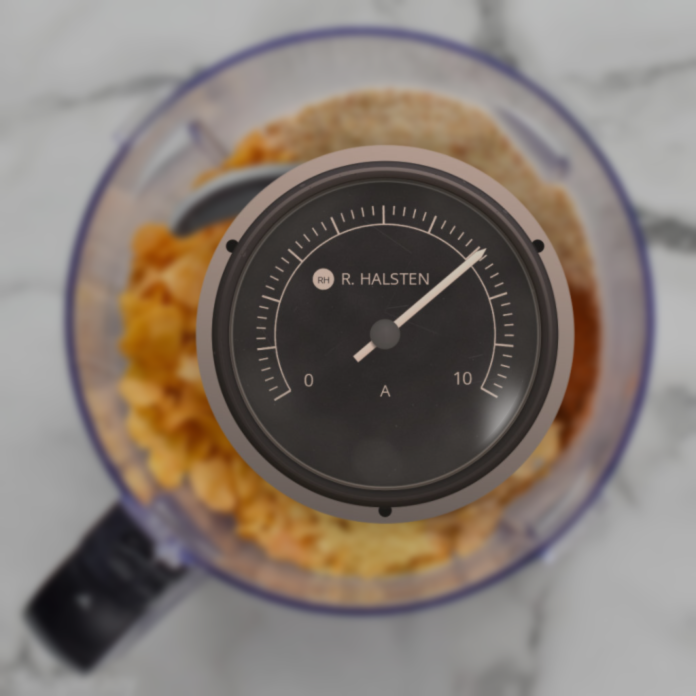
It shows 7.1 (A)
